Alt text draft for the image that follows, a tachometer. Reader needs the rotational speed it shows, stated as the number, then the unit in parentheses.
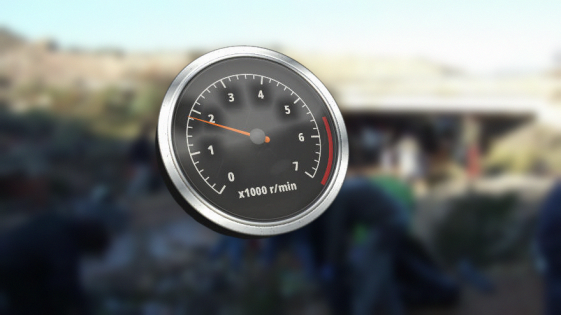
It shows 1800 (rpm)
